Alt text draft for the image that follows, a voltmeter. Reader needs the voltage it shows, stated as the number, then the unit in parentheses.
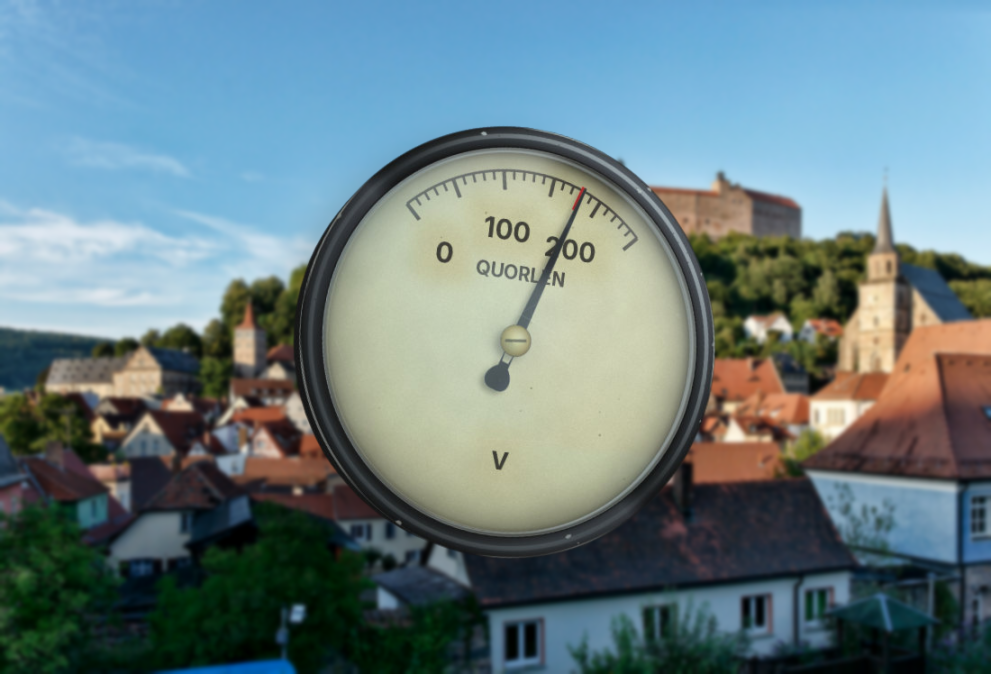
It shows 180 (V)
